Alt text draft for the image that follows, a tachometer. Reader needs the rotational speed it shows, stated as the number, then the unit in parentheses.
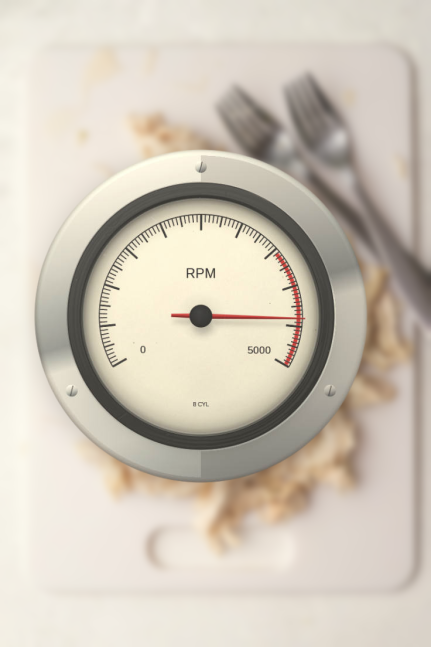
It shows 4400 (rpm)
